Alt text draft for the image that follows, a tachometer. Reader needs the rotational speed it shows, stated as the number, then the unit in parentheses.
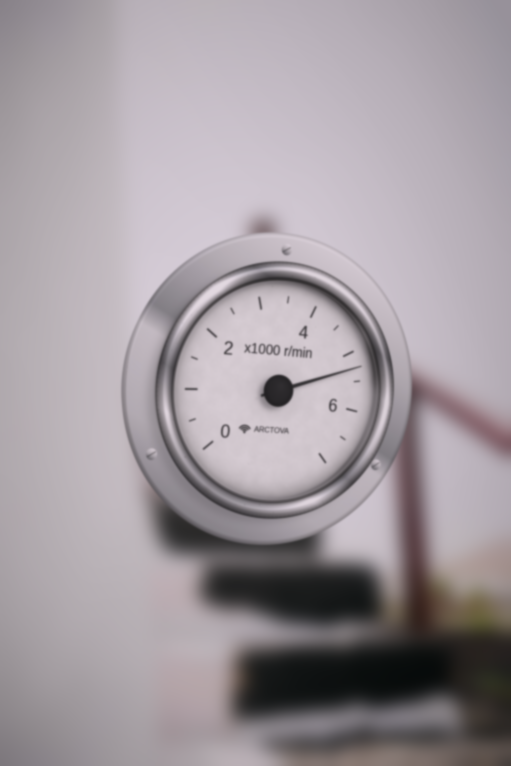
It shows 5250 (rpm)
